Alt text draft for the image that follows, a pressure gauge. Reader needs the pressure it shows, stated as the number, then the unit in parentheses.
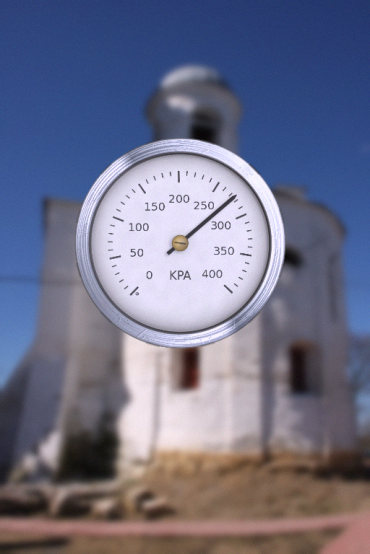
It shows 275 (kPa)
